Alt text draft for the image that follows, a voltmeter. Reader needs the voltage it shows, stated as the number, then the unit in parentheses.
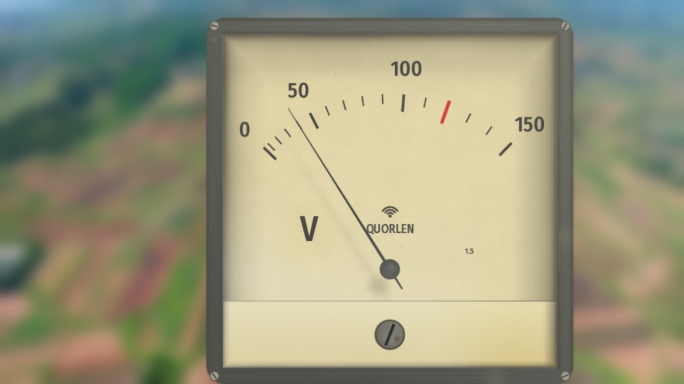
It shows 40 (V)
